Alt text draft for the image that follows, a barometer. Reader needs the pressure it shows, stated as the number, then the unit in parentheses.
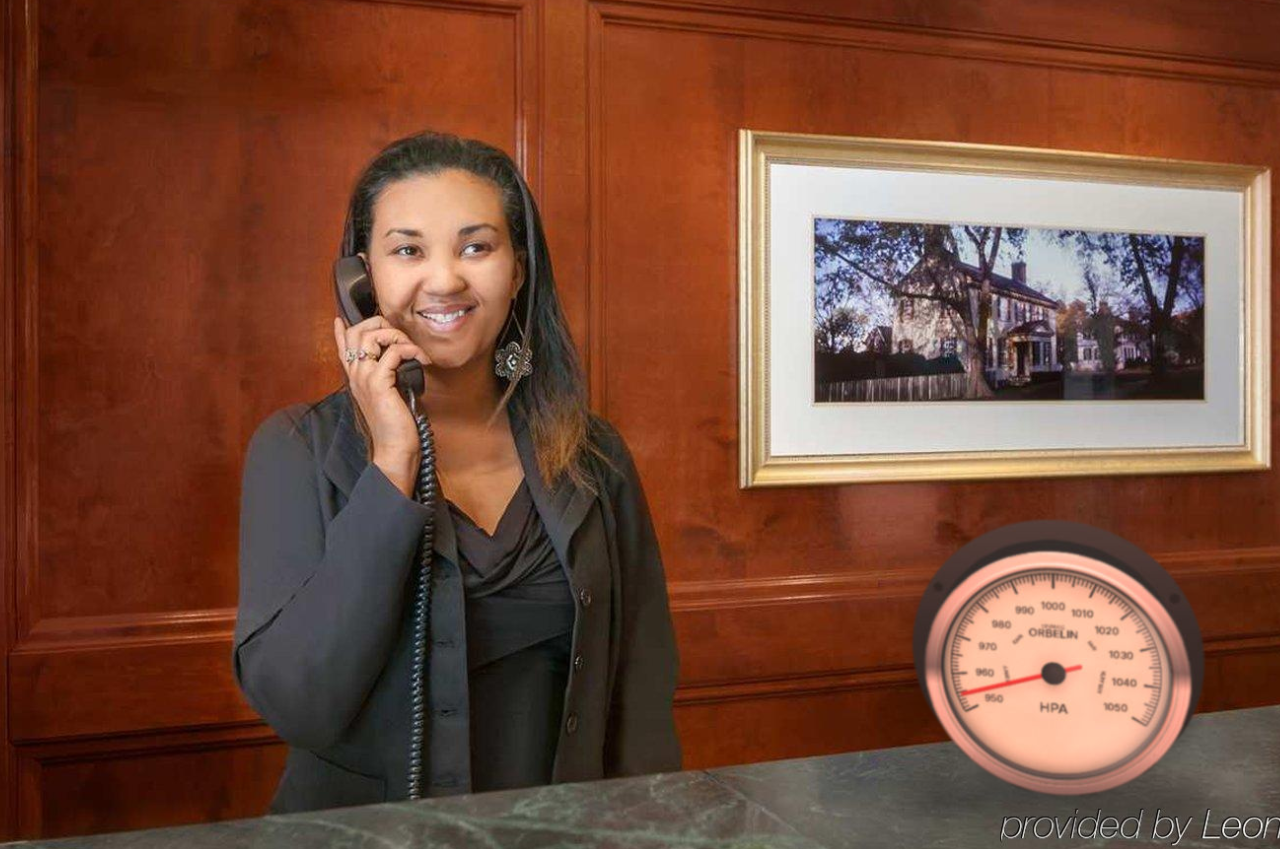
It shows 955 (hPa)
